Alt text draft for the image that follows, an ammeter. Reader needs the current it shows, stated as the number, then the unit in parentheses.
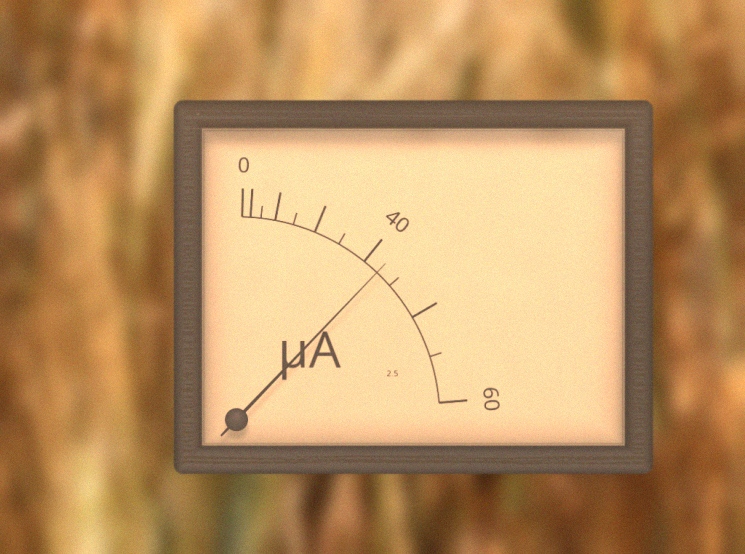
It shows 42.5 (µA)
